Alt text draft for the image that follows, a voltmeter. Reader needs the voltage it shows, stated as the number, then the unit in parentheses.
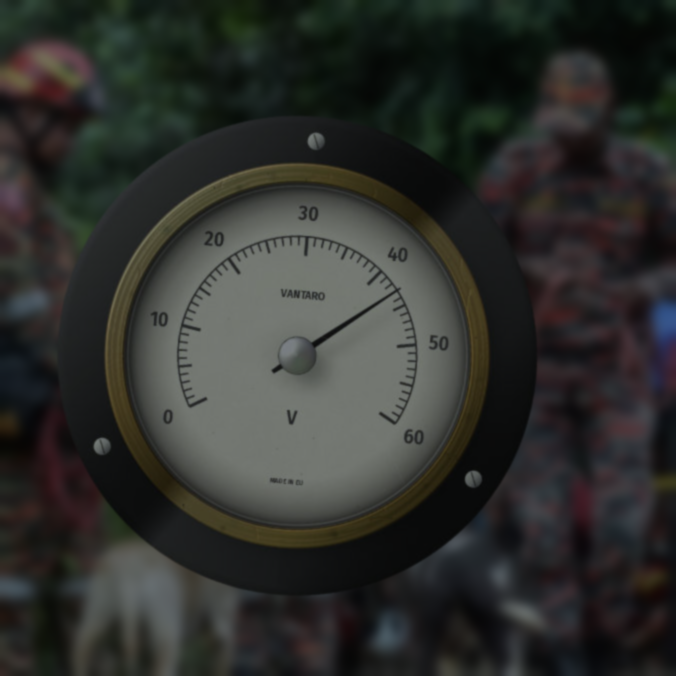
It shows 43 (V)
